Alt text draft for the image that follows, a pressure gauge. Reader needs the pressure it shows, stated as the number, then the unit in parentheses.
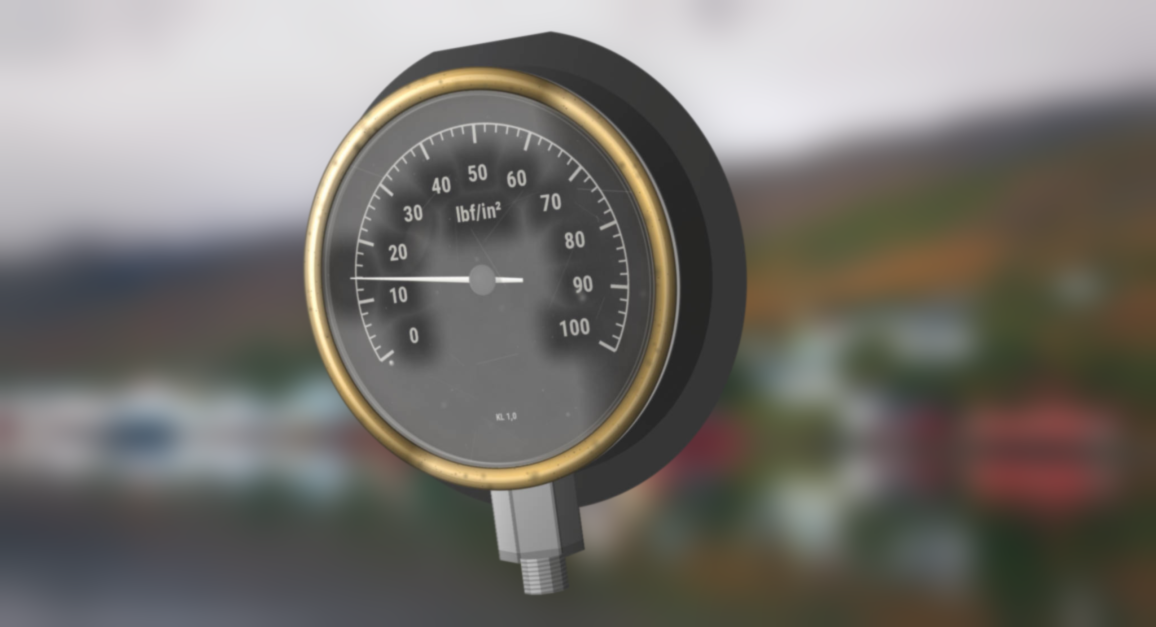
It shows 14 (psi)
